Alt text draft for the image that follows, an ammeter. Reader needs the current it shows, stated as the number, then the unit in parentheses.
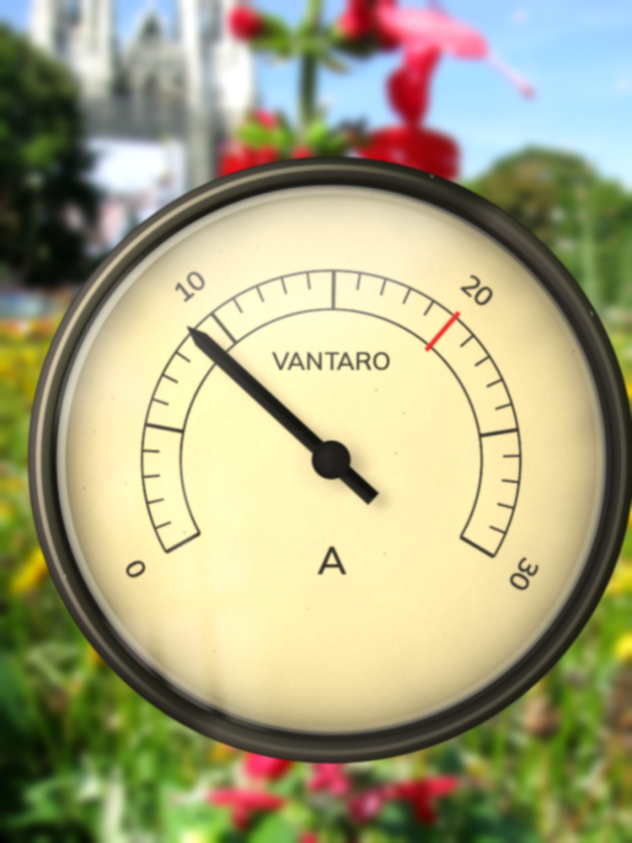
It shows 9 (A)
